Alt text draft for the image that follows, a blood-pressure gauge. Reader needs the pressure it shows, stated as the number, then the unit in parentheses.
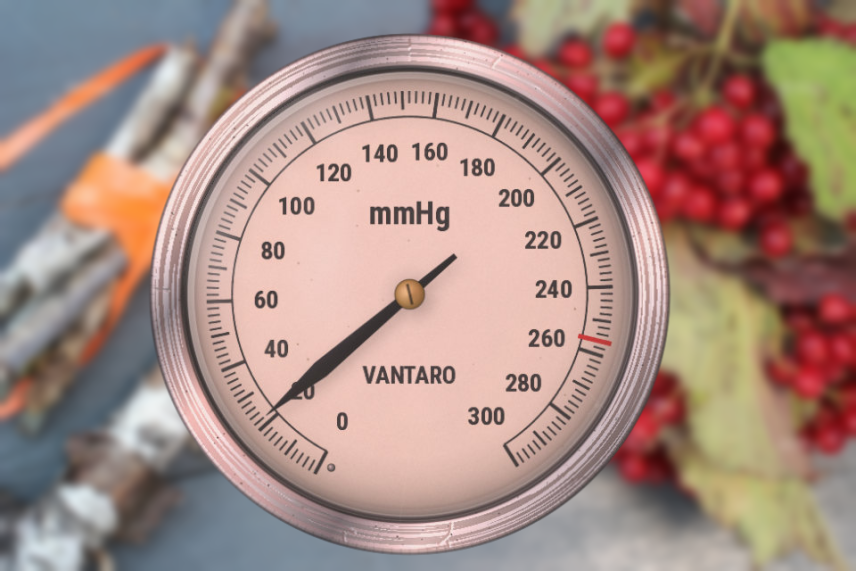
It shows 22 (mmHg)
